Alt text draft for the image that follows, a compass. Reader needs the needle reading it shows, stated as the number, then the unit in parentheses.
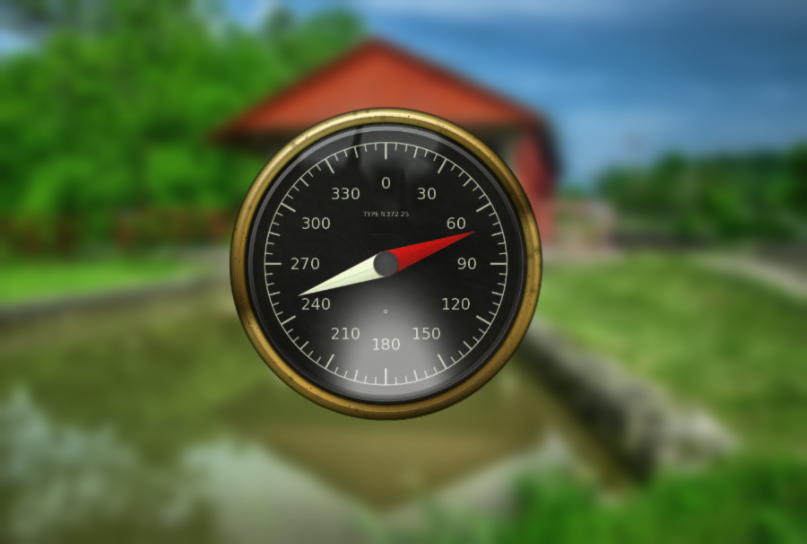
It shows 70 (°)
